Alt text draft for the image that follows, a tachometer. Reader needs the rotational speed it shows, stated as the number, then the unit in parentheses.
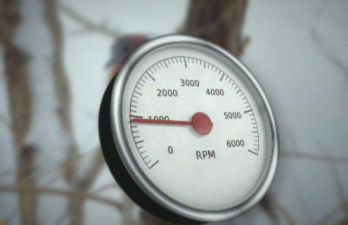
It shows 900 (rpm)
